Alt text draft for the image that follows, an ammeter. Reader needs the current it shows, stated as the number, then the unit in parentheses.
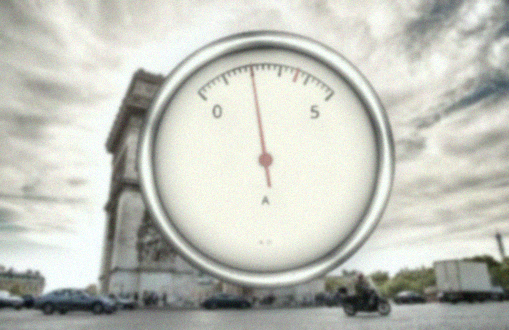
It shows 2 (A)
